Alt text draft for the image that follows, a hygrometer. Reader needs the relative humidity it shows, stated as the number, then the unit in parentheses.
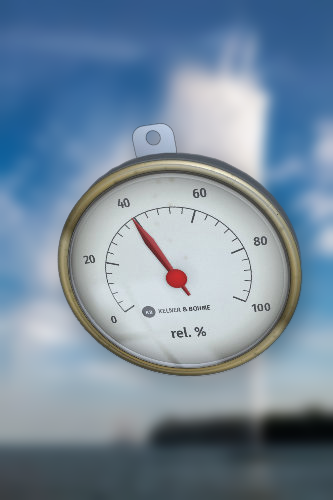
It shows 40 (%)
